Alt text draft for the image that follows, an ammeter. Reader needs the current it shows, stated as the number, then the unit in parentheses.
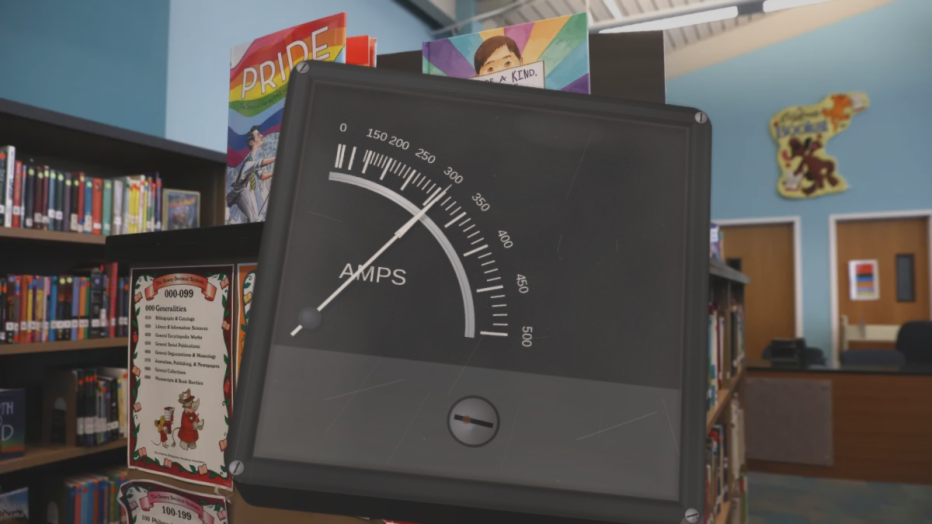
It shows 310 (A)
